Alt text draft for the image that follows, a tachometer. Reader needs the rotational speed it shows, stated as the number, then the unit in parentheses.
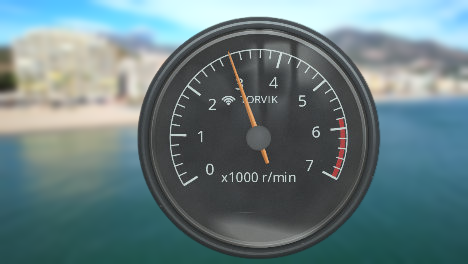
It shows 3000 (rpm)
